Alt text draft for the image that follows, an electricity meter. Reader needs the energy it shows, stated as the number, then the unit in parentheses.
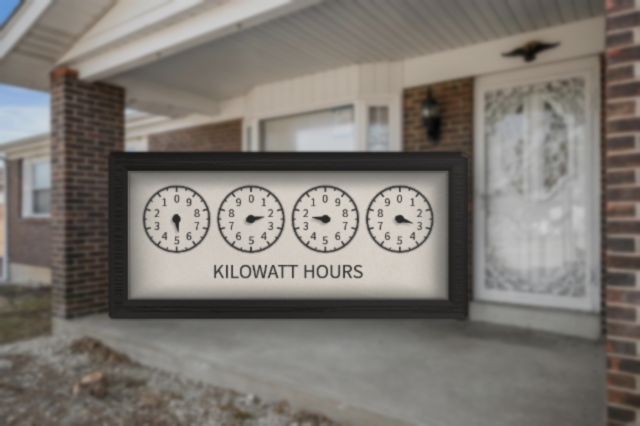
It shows 5223 (kWh)
